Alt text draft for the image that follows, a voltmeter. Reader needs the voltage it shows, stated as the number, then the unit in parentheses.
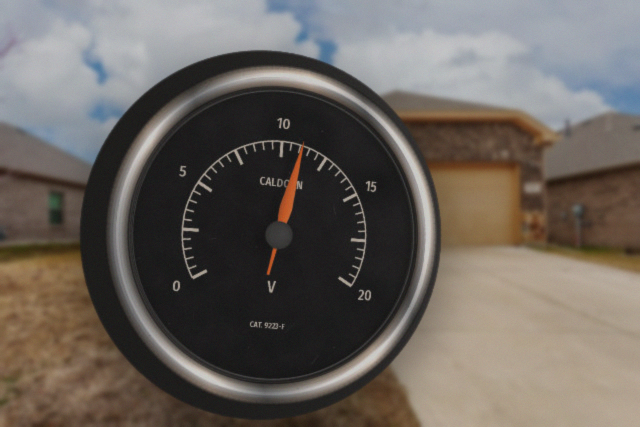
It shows 11 (V)
